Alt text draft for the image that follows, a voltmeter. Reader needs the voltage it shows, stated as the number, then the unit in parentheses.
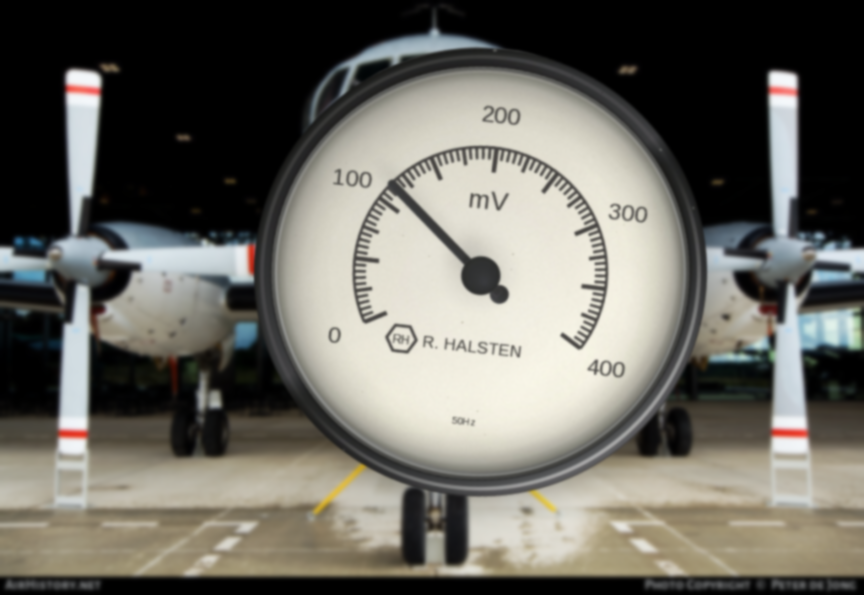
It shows 115 (mV)
